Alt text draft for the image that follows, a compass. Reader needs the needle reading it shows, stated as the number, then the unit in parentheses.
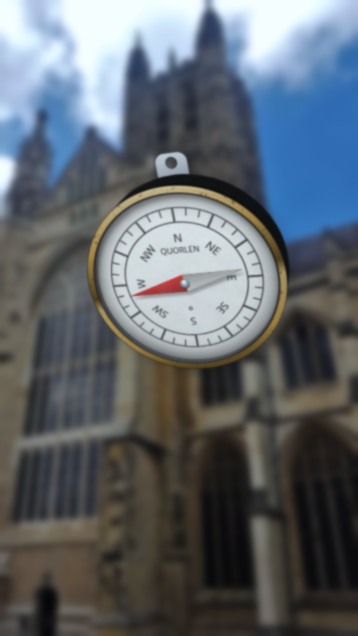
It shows 260 (°)
